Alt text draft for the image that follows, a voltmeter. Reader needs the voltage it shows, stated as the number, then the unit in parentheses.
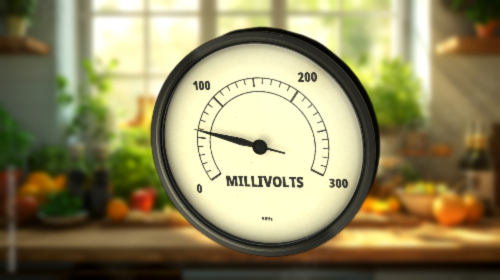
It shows 60 (mV)
